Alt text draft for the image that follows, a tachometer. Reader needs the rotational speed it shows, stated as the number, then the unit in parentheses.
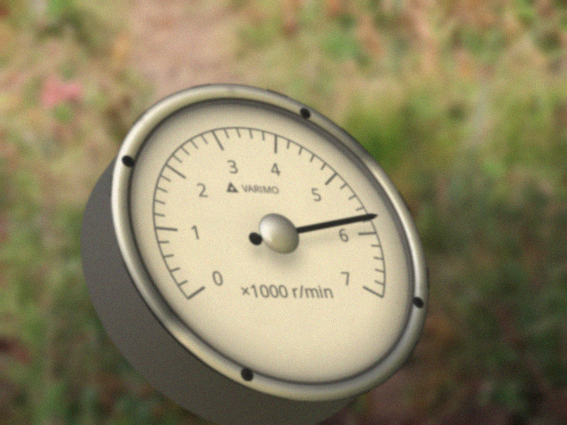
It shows 5800 (rpm)
